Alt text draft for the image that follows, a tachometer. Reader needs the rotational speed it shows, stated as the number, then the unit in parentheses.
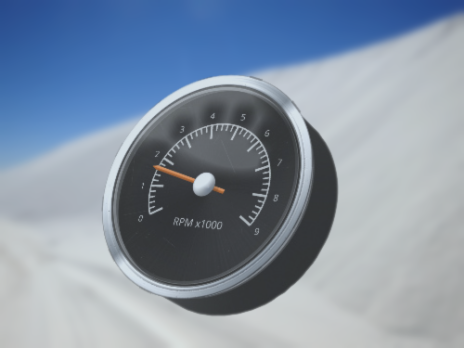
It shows 1600 (rpm)
